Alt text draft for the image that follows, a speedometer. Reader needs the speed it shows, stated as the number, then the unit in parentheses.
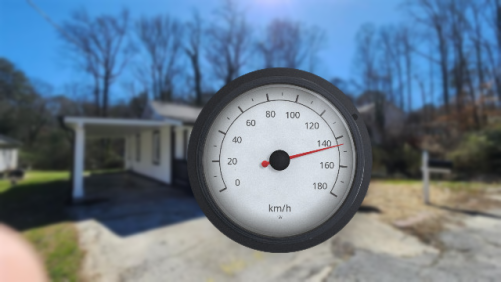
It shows 145 (km/h)
